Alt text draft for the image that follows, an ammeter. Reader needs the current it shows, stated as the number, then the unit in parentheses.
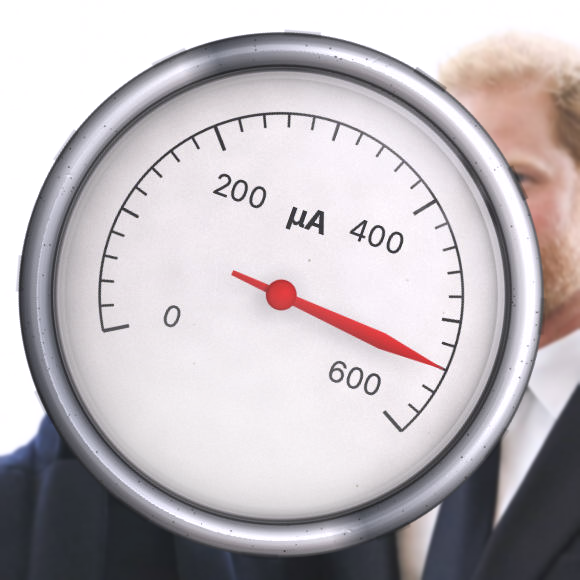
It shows 540 (µA)
